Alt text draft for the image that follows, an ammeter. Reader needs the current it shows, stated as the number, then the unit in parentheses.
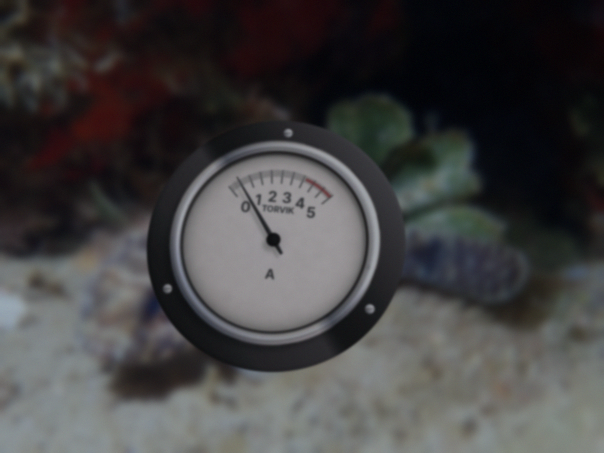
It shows 0.5 (A)
